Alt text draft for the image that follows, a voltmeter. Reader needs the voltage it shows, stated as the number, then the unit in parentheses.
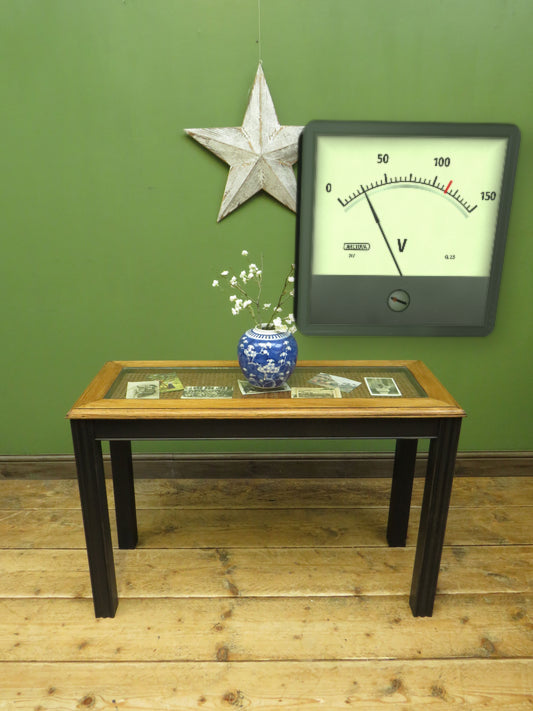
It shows 25 (V)
